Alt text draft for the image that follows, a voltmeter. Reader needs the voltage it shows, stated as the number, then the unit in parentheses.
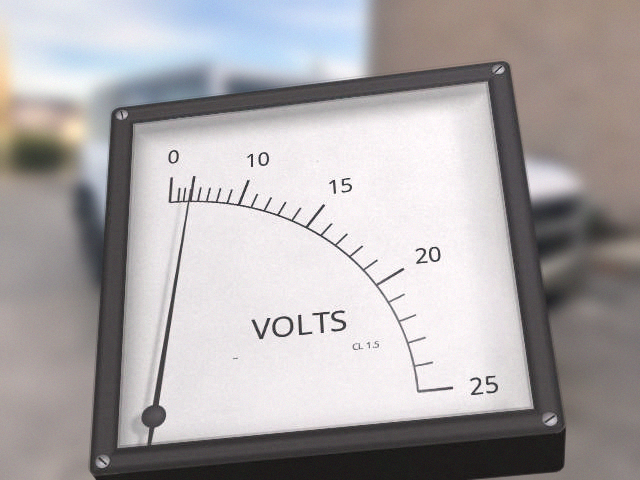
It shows 5 (V)
